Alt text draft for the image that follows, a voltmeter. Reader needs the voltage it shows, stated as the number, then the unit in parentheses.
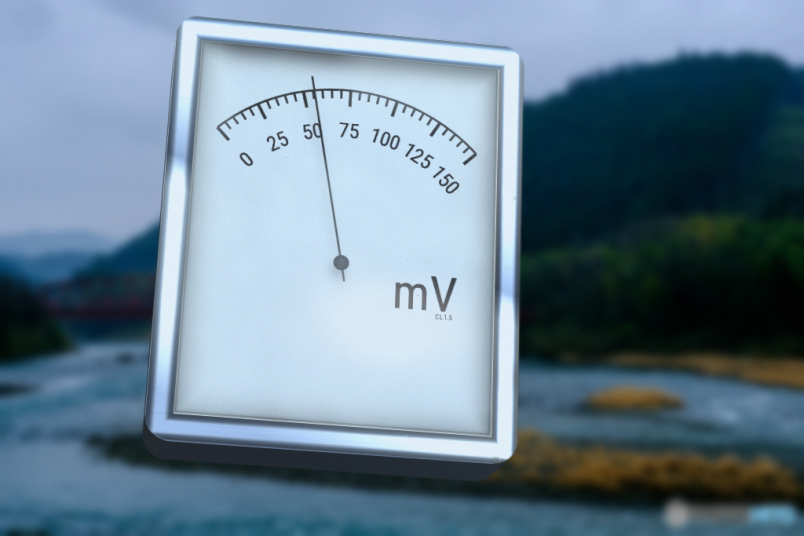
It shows 55 (mV)
